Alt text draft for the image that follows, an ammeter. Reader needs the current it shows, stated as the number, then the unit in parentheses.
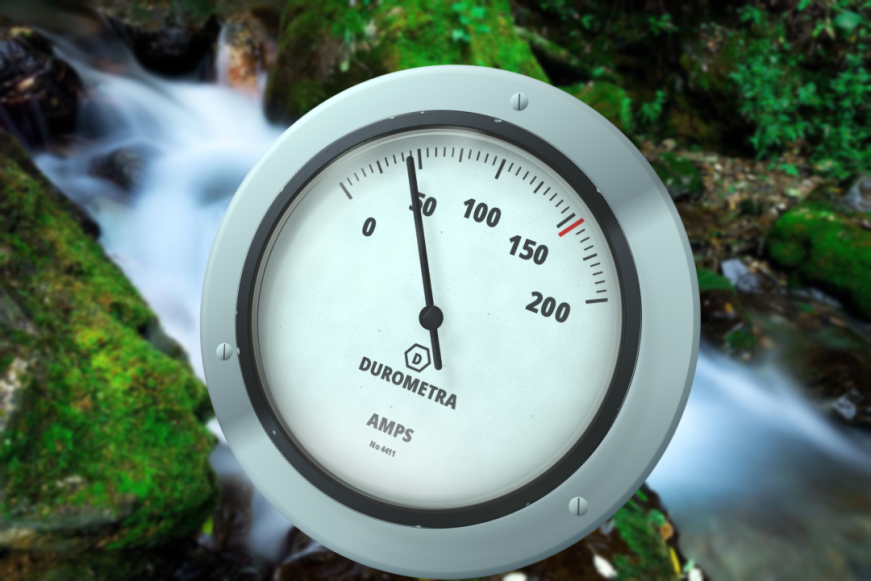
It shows 45 (A)
